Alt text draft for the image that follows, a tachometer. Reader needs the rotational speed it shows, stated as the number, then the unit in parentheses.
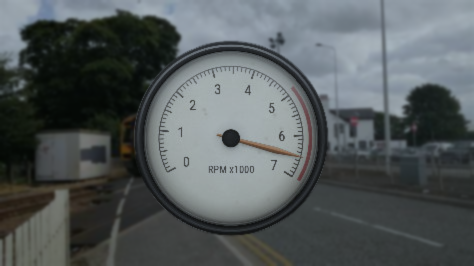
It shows 6500 (rpm)
